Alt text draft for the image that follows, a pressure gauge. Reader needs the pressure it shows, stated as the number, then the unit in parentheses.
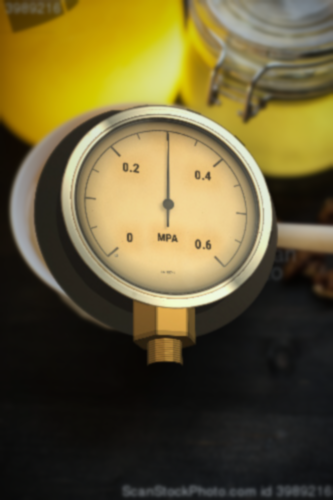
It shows 0.3 (MPa)
